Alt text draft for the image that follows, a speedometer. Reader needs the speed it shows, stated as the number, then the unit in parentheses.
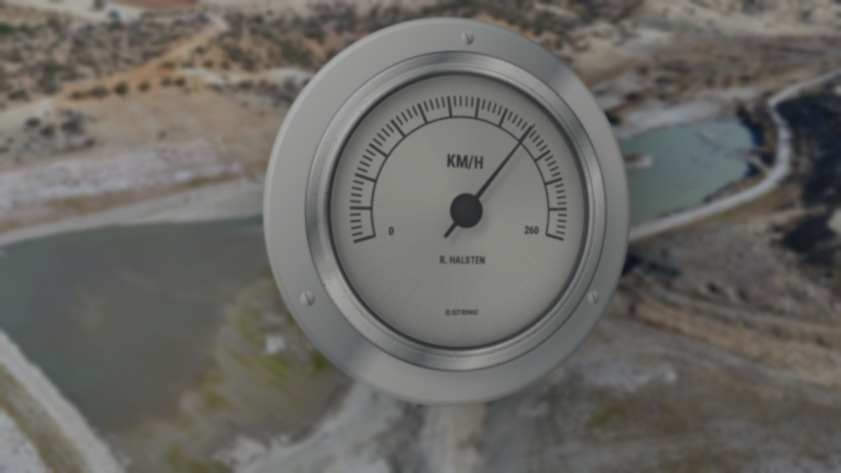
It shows 180 (km/h)
